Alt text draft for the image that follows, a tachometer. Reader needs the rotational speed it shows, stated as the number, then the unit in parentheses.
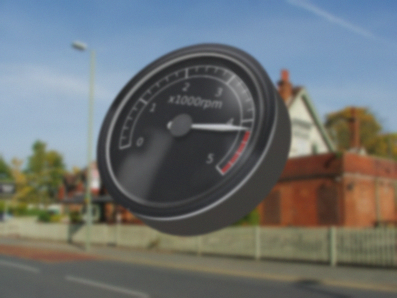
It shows 4200 (rpm)
